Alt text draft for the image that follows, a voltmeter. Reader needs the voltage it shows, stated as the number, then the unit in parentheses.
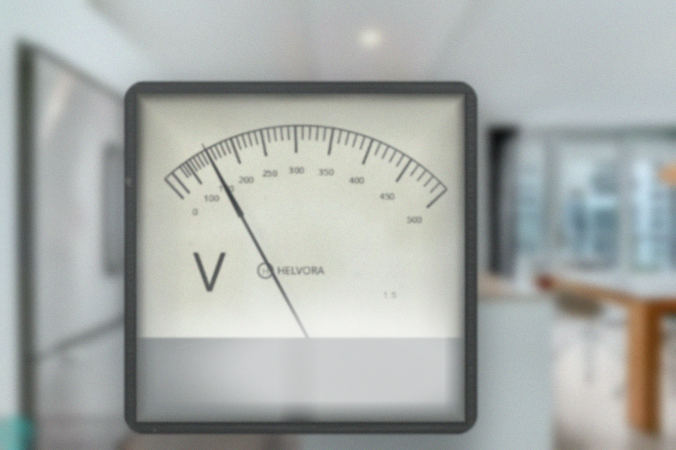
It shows 150 (V)
